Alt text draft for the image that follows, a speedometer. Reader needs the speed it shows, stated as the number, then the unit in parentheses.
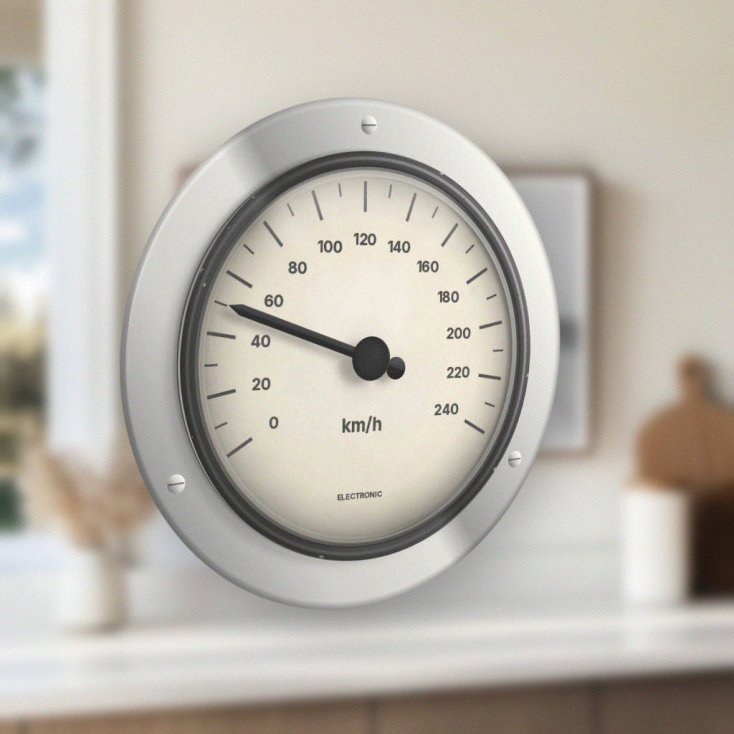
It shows 50 (km/h)
